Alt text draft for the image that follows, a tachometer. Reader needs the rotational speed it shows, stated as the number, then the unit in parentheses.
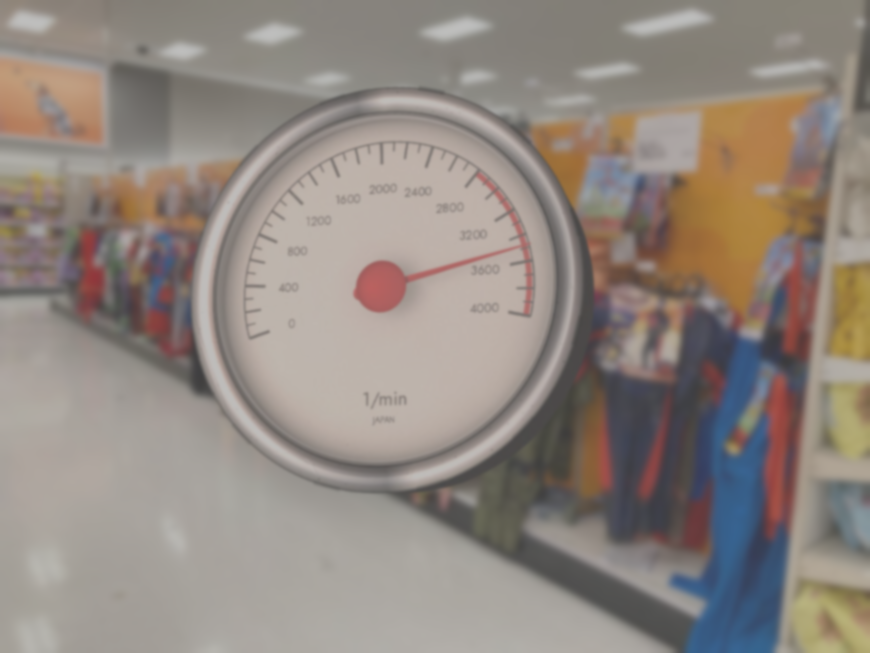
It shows 3500 (rpm)
